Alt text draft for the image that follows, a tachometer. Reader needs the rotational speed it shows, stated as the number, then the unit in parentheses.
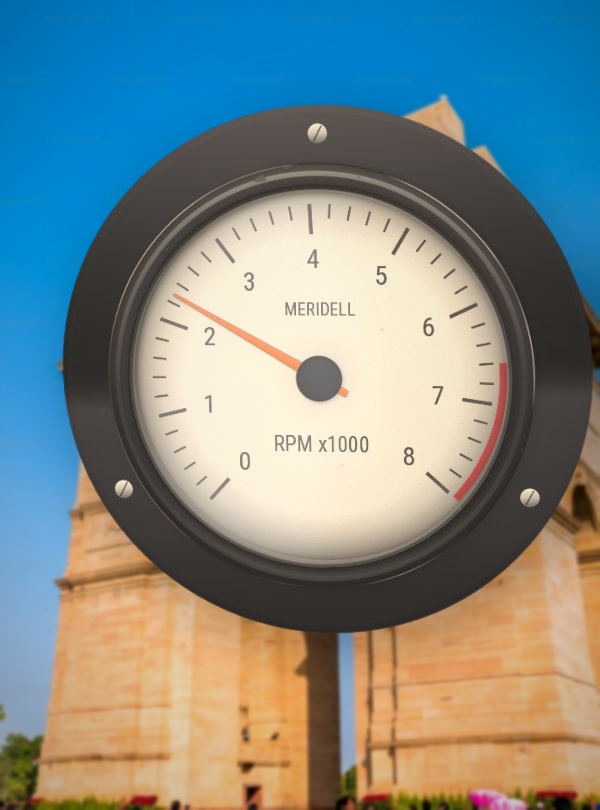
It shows 2300 (rpm)
